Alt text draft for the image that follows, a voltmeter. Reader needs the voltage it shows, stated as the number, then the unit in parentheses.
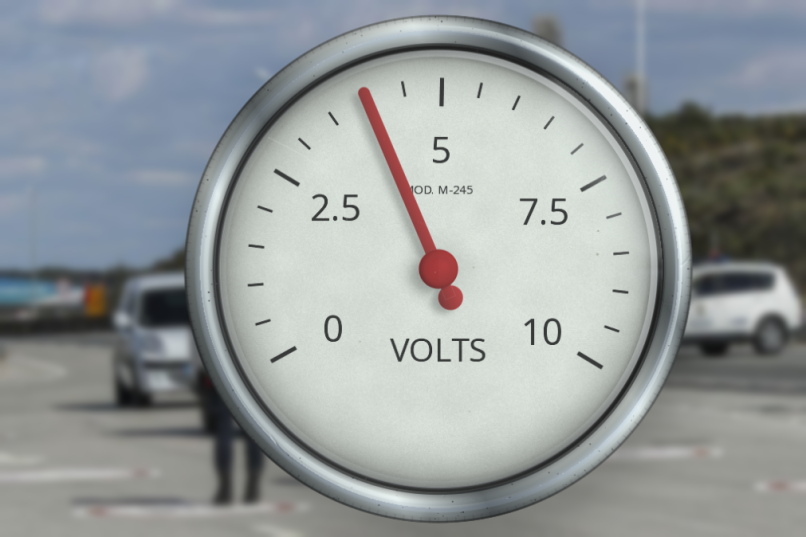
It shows 4 (V)
